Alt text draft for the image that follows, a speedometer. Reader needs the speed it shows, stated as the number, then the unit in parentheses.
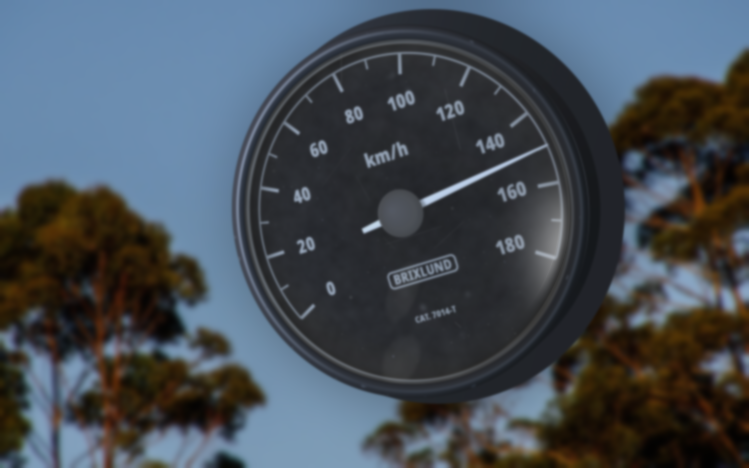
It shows 150 (km/h)
